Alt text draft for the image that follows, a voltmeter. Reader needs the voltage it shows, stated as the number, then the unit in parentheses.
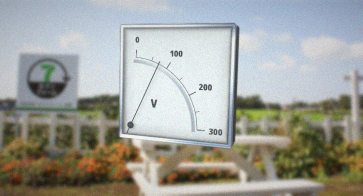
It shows 75 (V)
